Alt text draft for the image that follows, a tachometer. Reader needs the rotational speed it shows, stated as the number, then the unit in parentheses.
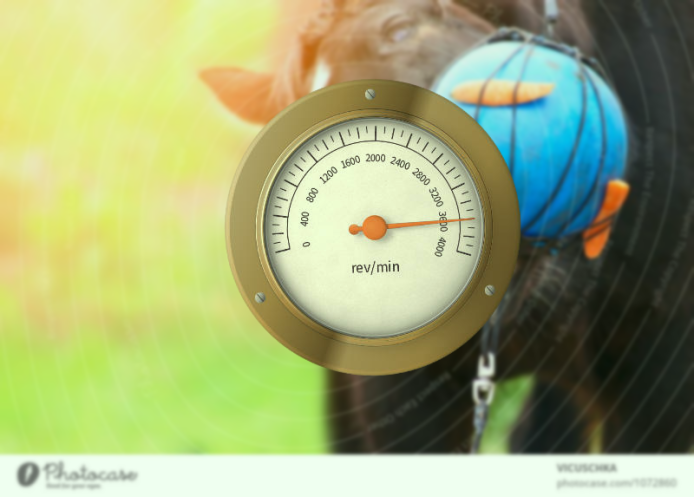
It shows 3600 (rpm)
